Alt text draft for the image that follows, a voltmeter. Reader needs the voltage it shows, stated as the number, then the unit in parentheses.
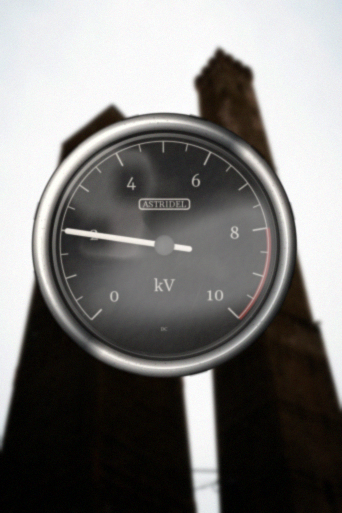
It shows 2 (kV)
